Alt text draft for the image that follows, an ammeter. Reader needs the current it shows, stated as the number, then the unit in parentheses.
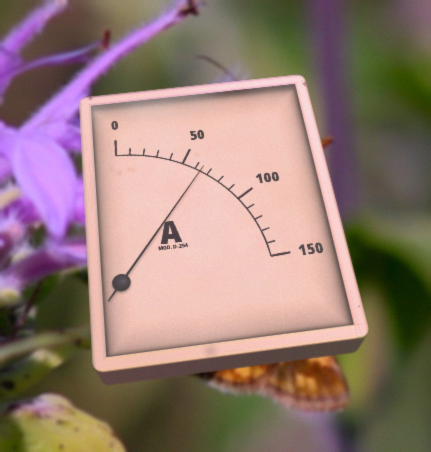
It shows 65 (A)
